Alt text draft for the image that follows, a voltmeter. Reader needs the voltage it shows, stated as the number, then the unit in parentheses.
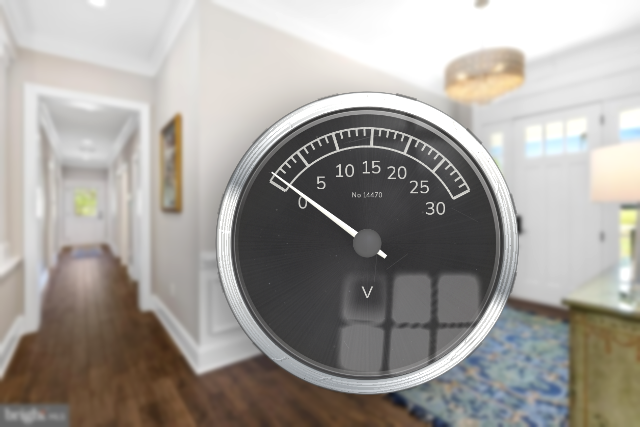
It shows 1 (V)
